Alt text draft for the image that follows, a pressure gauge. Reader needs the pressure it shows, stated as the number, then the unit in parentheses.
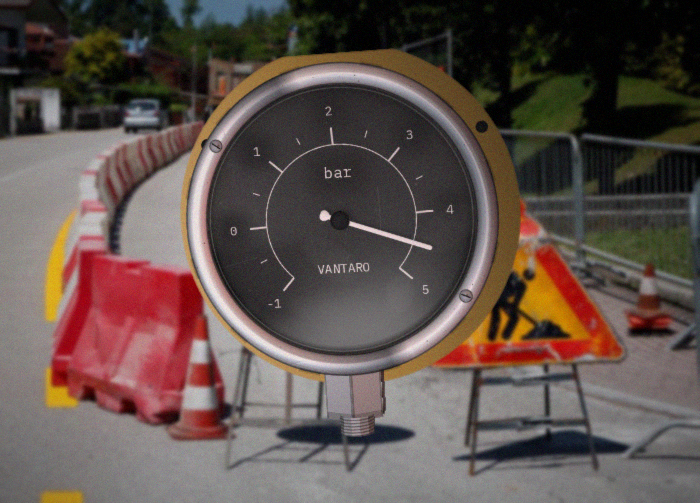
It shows 4.5 (bar)
